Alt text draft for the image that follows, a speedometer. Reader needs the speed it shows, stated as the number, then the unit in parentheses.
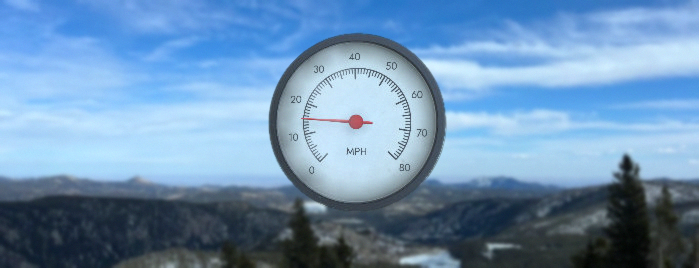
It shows 15 (mph)
